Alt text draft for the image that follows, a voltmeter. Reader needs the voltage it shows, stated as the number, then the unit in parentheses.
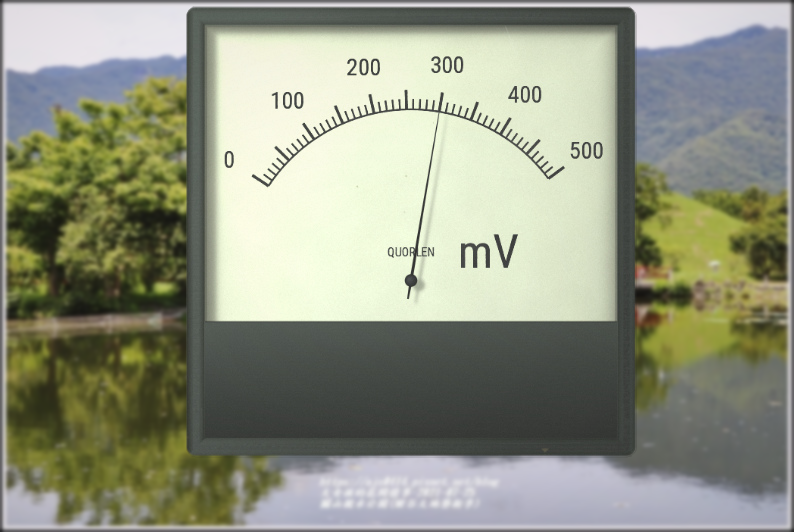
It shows 300 (mV)
